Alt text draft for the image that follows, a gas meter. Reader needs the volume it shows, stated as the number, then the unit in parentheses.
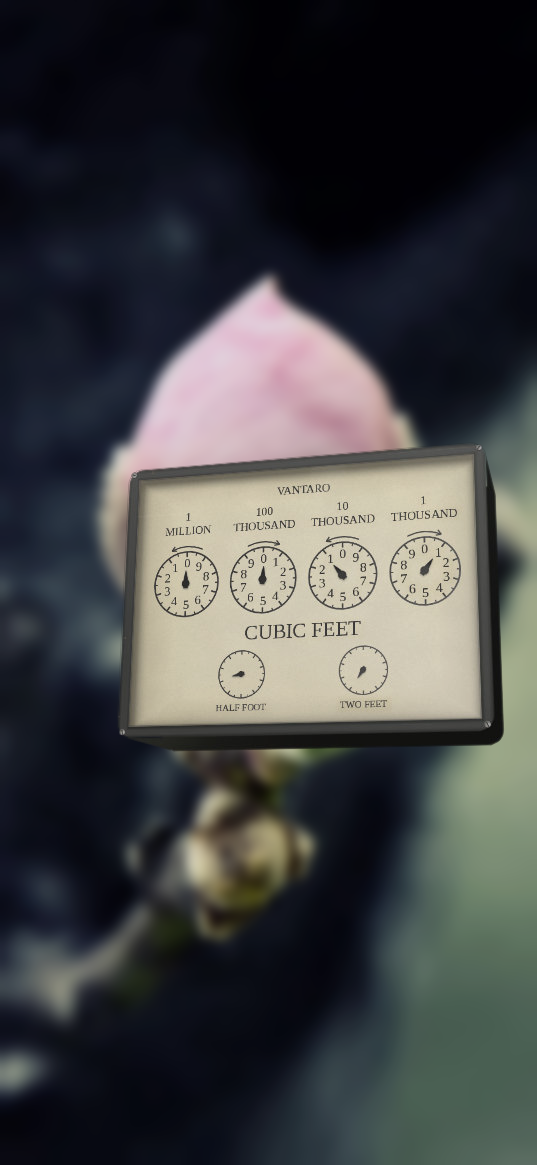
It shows 1100 (ft³)
